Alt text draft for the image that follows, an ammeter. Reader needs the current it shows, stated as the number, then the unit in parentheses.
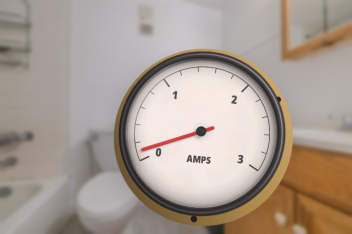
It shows 0.1 (A)
